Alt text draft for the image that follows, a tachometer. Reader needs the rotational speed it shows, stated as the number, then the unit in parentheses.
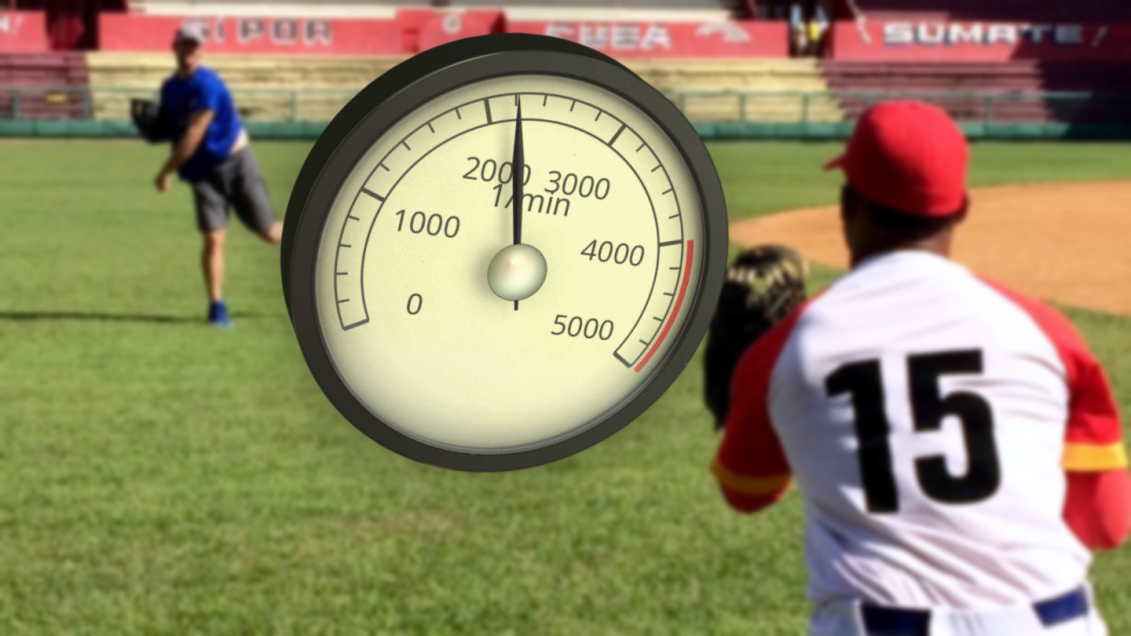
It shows 2200 (rpm)
